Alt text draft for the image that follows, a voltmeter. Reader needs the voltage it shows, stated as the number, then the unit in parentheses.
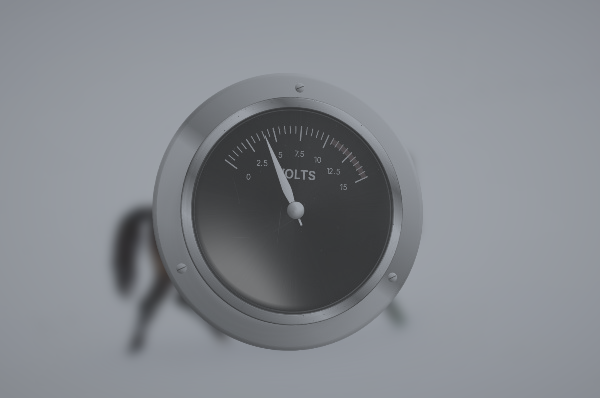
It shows 4 (V)
